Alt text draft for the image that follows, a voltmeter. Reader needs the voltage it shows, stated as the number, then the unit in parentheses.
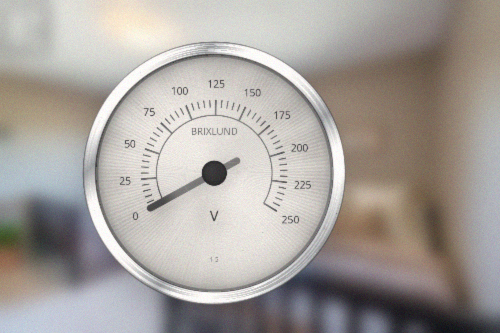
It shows 0 (V)
